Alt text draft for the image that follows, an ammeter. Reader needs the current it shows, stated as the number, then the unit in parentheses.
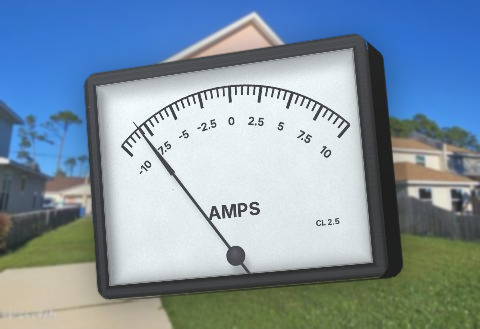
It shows -8 (A)
